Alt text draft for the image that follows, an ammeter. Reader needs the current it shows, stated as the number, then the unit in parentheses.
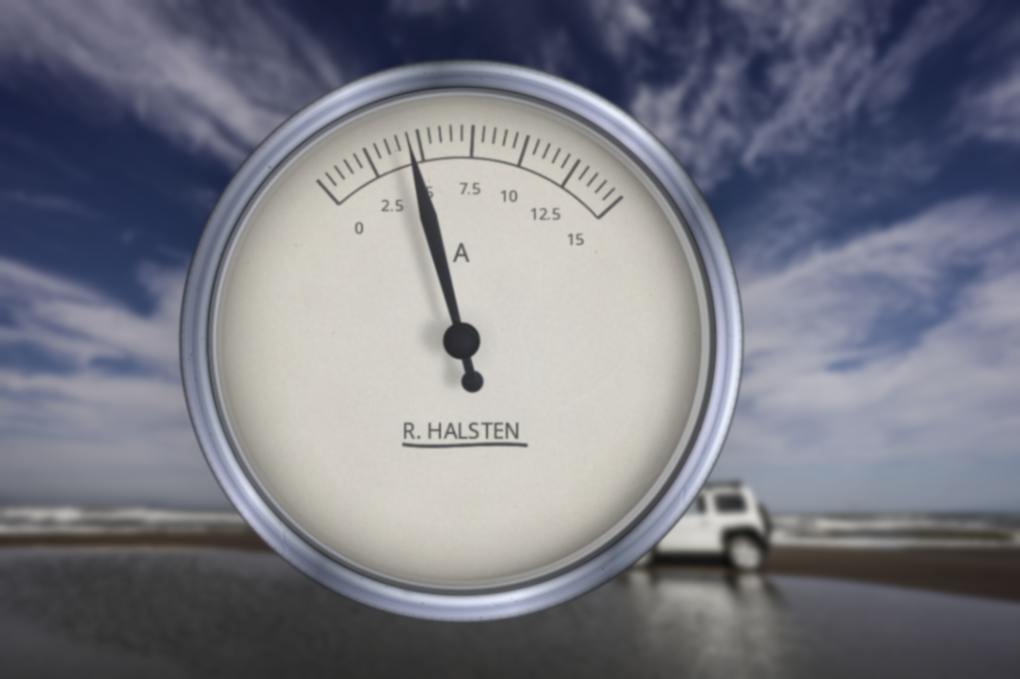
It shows 4.5 (A)
